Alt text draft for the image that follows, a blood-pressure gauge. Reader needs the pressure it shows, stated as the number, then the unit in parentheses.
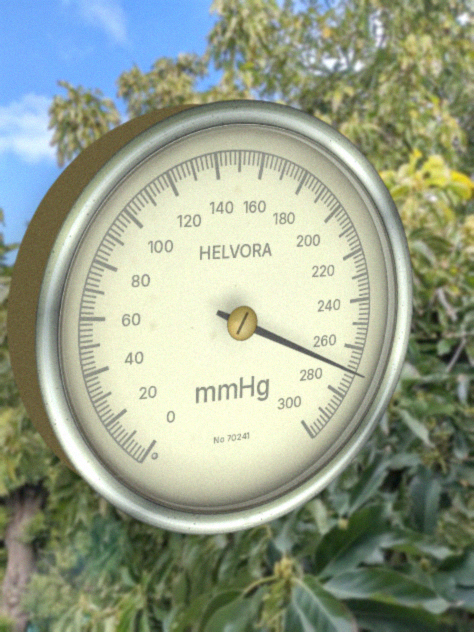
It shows 270 (mmHg)
